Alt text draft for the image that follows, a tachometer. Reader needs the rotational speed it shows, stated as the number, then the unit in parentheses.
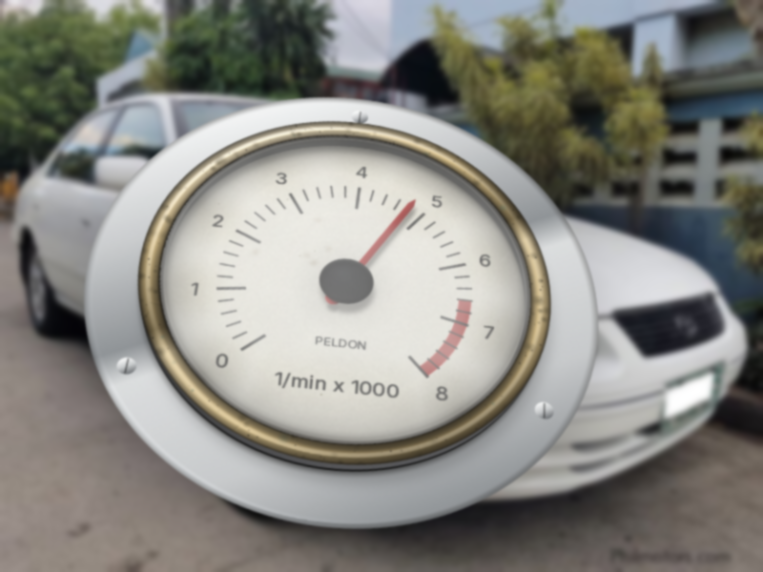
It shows 4800 (rpm)
